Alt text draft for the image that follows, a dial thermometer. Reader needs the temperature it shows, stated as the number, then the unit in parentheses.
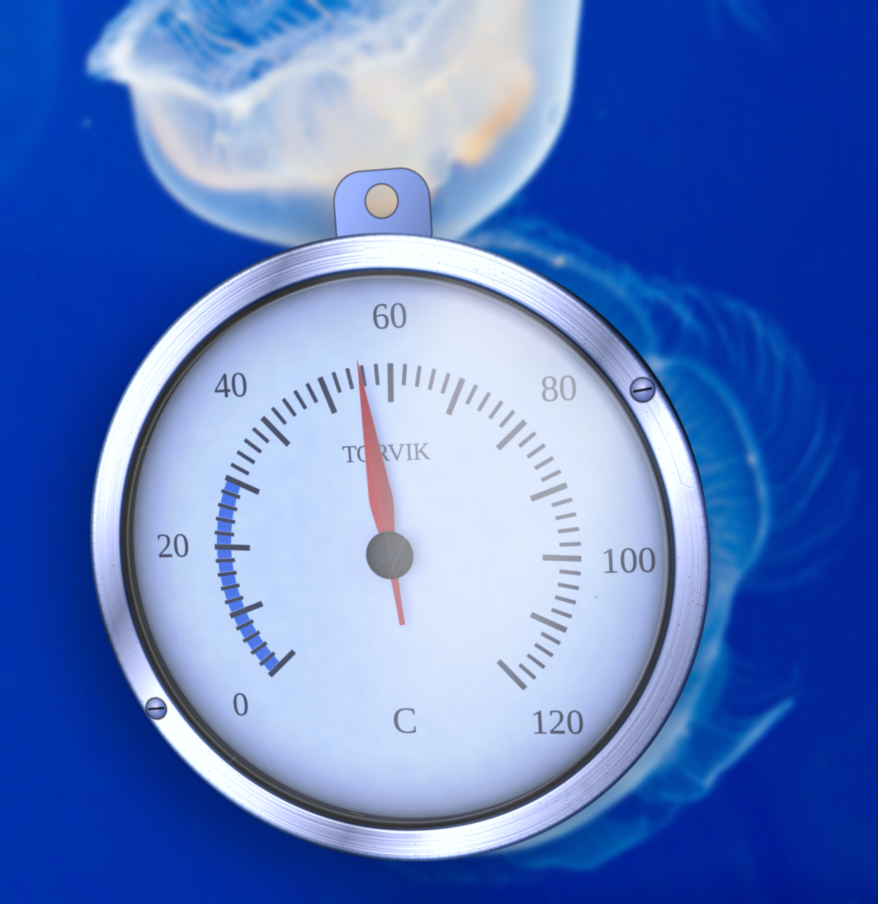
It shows 56 (°C)
